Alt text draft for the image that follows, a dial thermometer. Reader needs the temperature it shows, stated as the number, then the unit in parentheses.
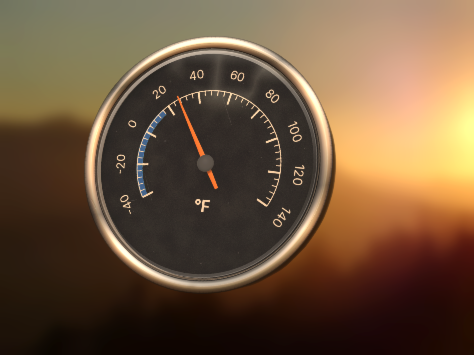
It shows 28 (°F)
